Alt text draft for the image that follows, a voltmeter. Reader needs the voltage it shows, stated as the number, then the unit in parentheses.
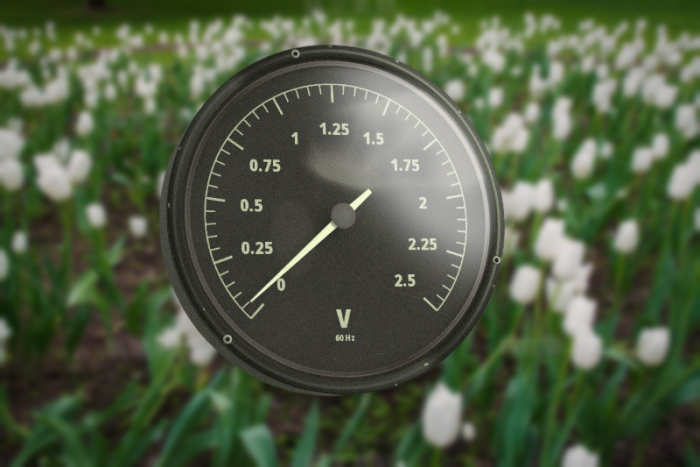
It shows 0.05 (V)
